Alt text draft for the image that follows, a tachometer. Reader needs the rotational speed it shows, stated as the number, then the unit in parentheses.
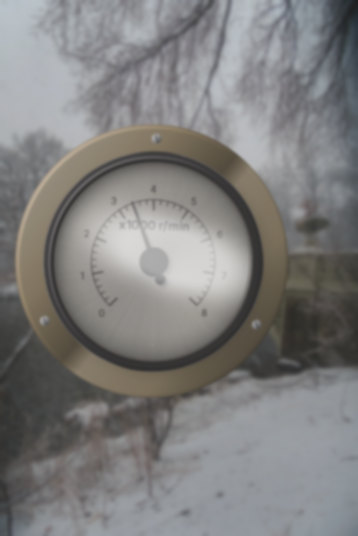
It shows 3400 (rpm)
